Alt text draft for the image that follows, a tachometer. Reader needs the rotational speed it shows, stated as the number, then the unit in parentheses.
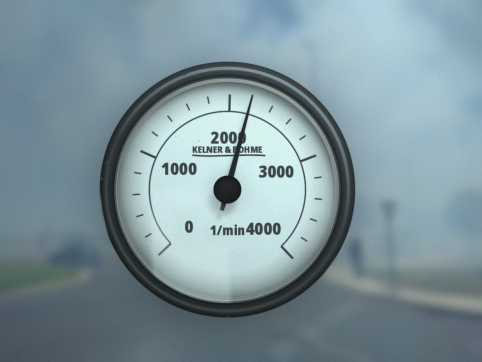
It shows 2200 (rpm)
